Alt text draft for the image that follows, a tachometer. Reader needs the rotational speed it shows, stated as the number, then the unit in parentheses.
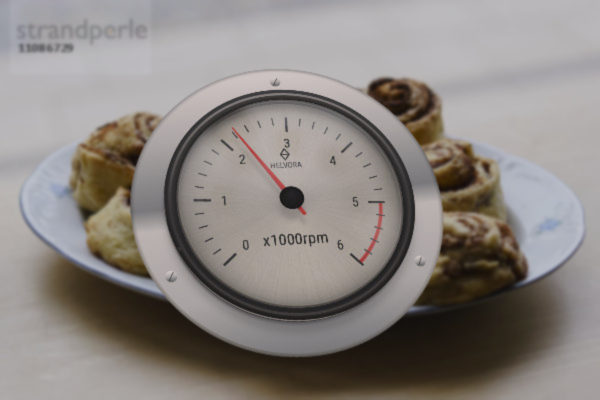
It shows 2200 (rpm)
